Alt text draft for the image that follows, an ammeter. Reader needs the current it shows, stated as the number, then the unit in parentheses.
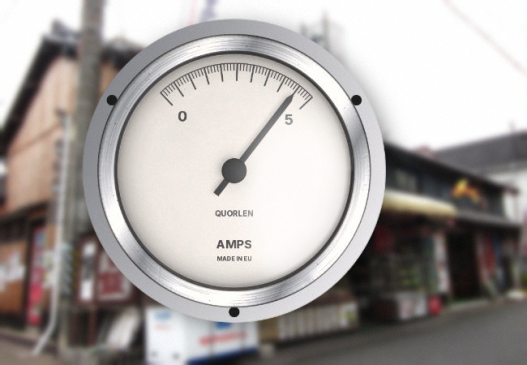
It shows 4.5 (A)
